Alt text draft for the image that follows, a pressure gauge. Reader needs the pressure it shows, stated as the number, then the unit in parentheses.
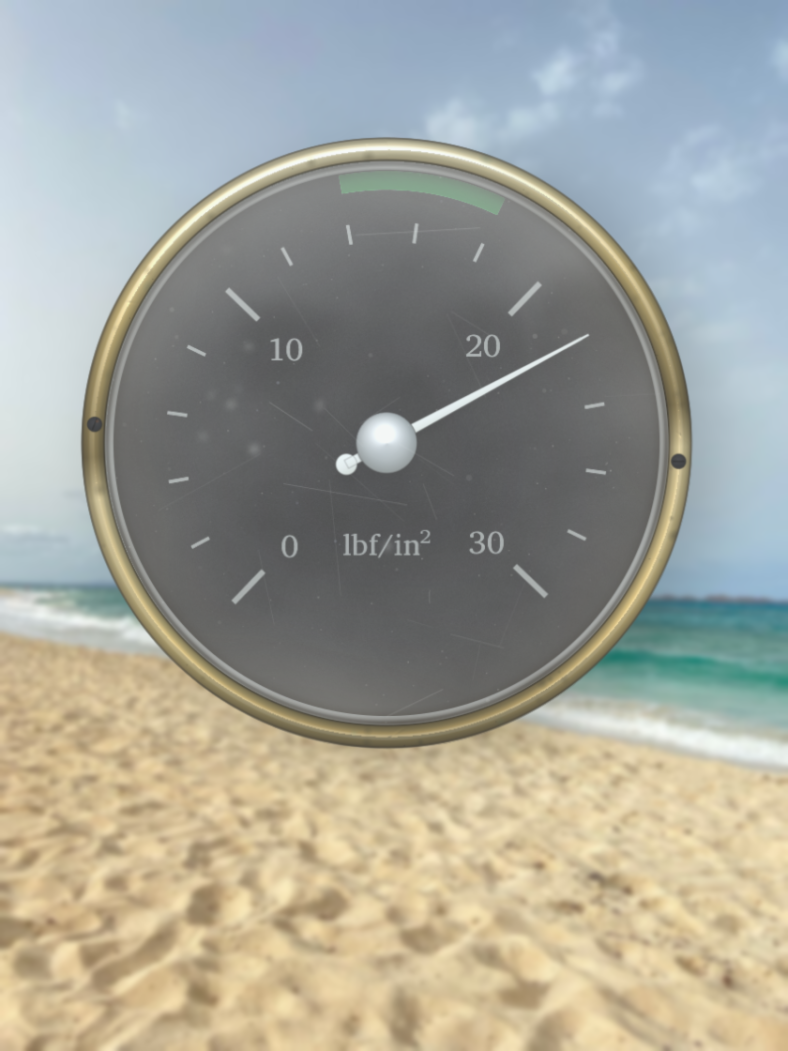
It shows 22 (psi)
